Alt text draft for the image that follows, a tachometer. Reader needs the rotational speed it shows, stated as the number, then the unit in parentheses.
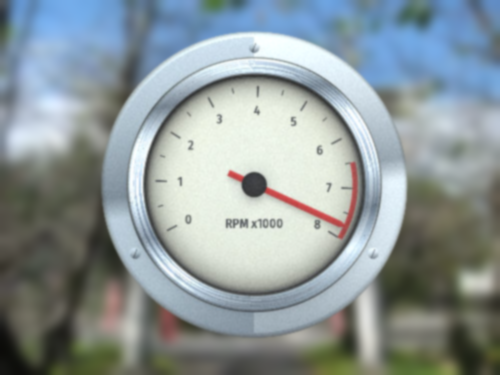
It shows 7750 (rpm)
